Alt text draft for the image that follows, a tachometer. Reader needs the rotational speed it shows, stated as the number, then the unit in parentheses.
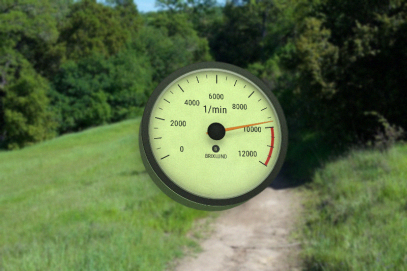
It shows 9750 (rpm)
